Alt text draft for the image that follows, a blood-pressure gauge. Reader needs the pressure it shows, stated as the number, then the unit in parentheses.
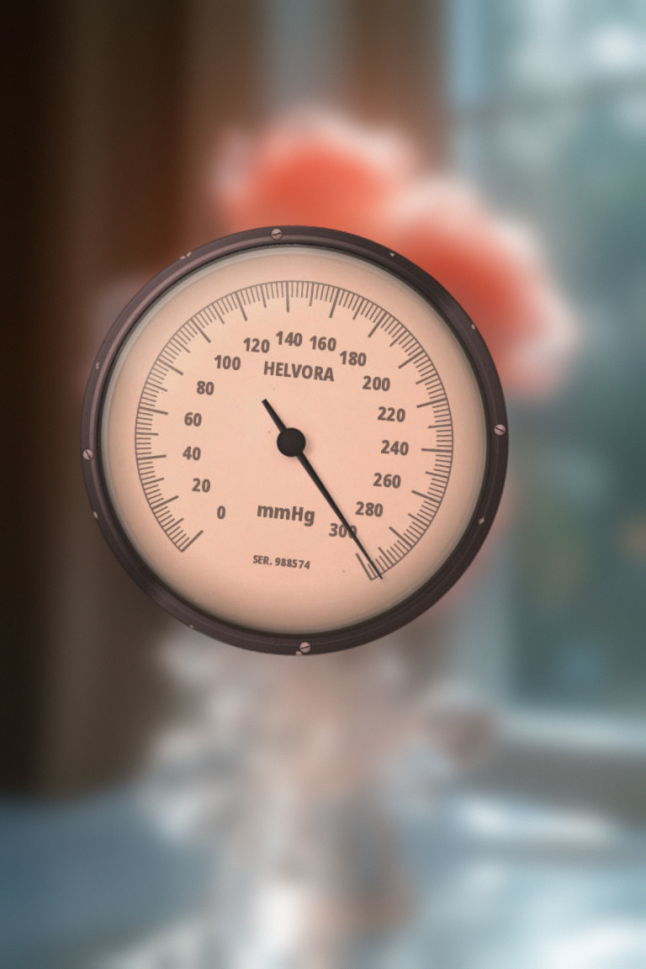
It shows 296 (mmHg)
